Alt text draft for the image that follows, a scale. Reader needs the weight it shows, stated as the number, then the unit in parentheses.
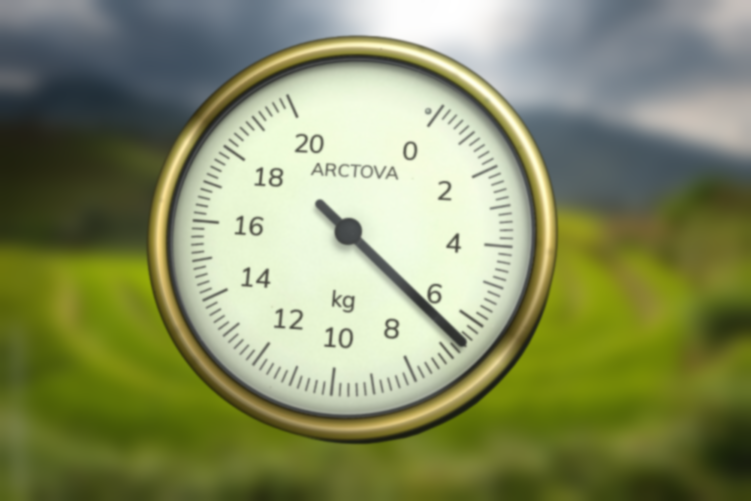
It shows 6.6 (kg)
